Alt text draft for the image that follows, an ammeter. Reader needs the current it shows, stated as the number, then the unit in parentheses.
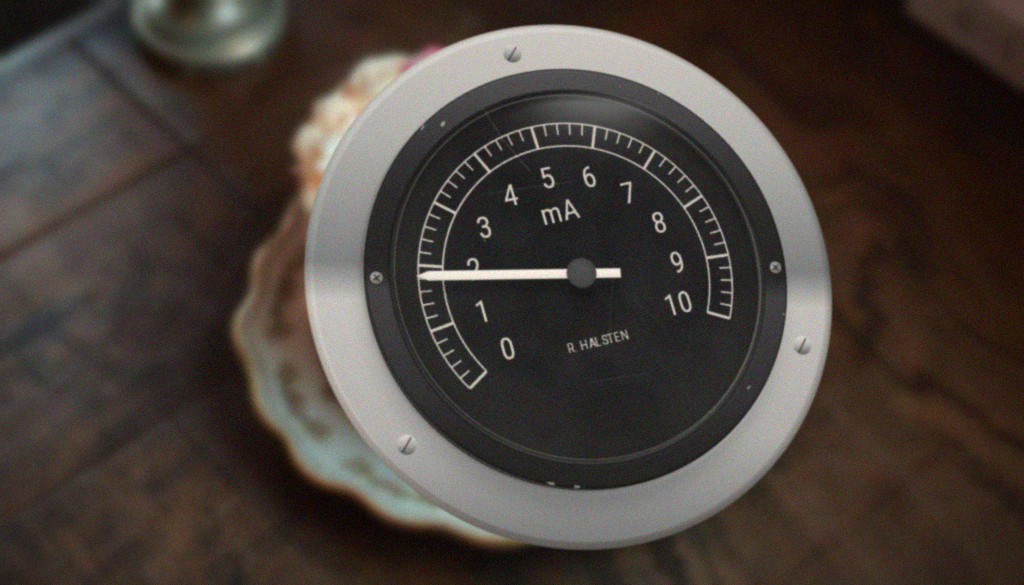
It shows 1.8 (mA)
